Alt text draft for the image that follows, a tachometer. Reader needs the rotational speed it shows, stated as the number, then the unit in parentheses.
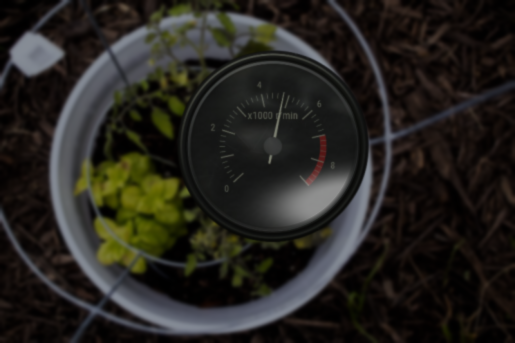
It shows 4800 (rpm)
